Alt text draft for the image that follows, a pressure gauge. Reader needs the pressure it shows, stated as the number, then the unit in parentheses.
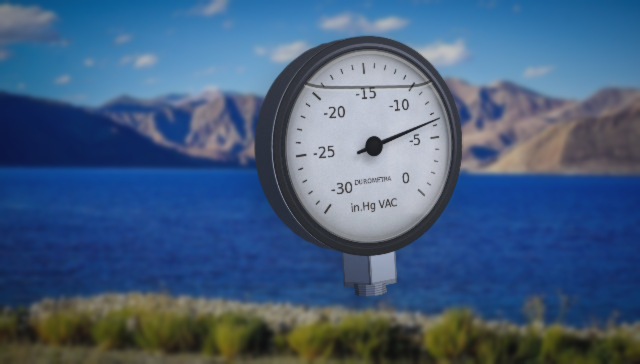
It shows -6.5 (inHg)
